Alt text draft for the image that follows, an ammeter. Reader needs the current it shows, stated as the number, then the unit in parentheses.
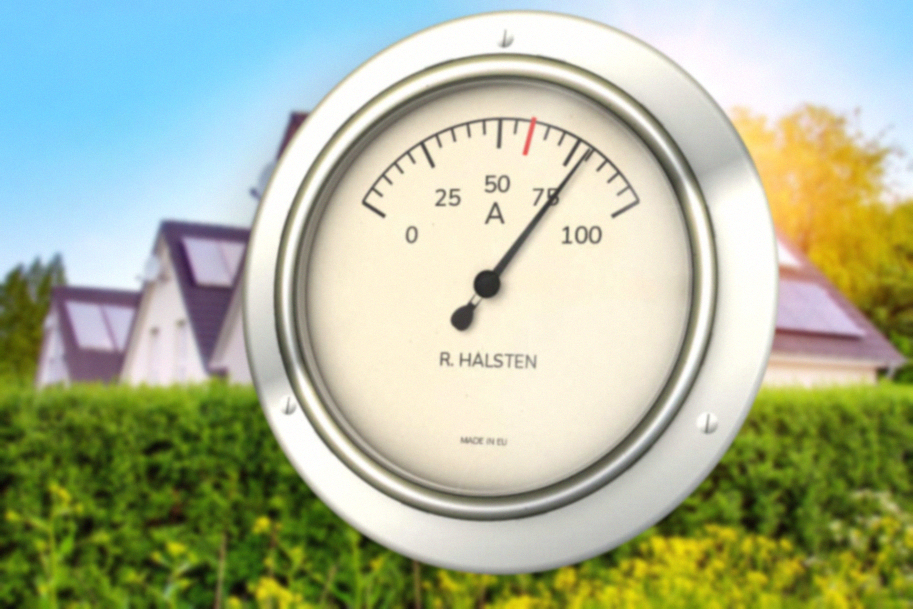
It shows 80 (A)
